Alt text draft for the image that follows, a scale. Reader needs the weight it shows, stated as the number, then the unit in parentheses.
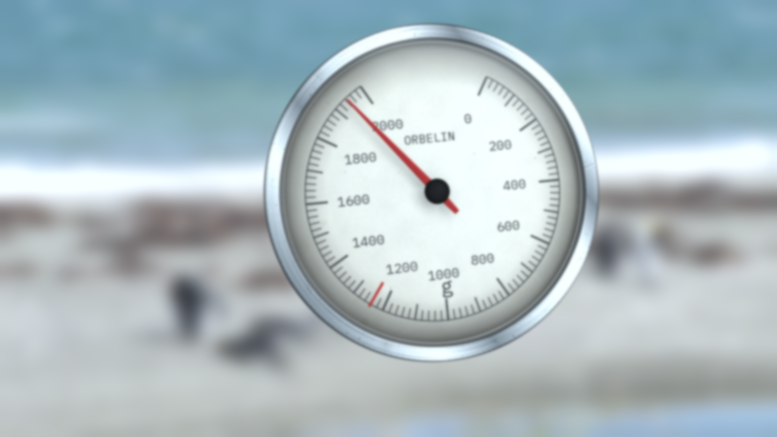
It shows 1940 (g)
